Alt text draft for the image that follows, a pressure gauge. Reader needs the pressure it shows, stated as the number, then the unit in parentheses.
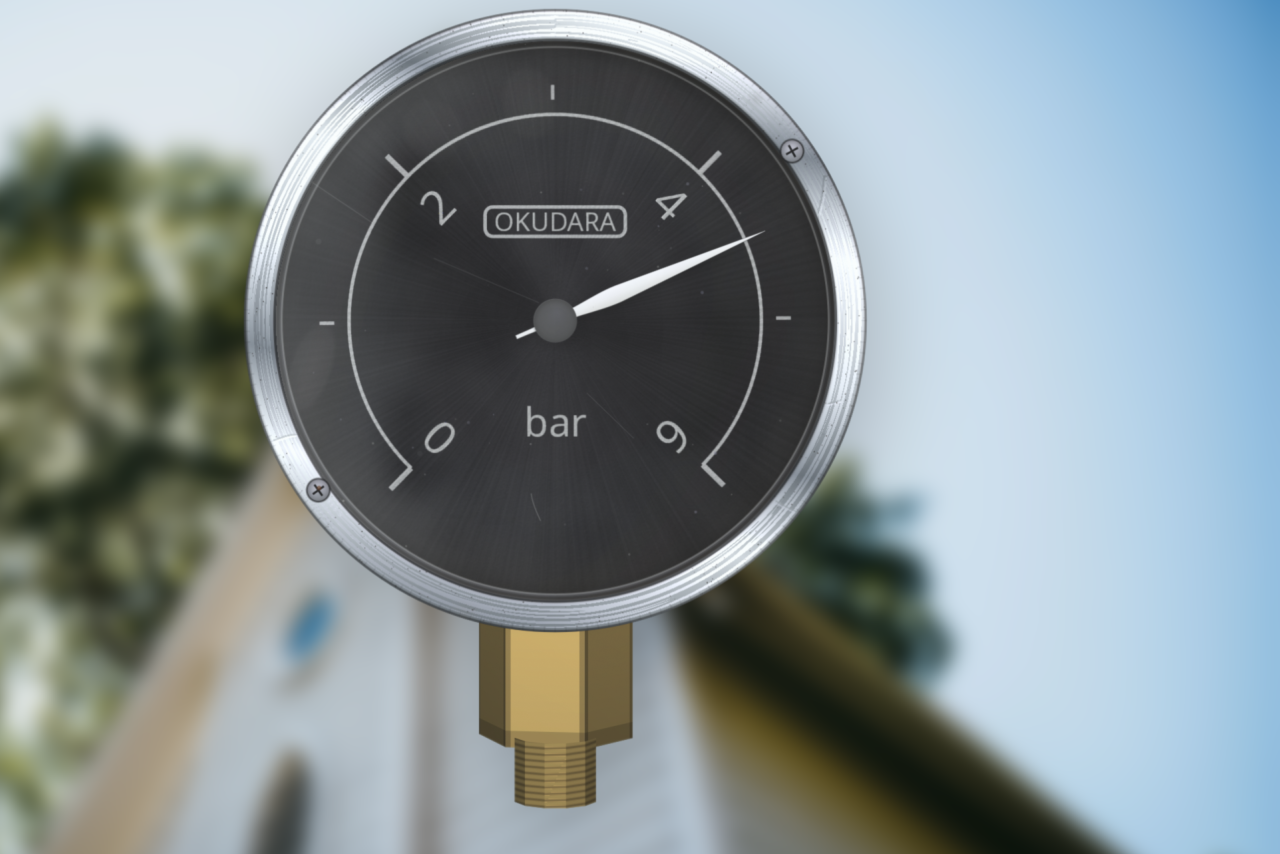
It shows 4.5 (bar)
